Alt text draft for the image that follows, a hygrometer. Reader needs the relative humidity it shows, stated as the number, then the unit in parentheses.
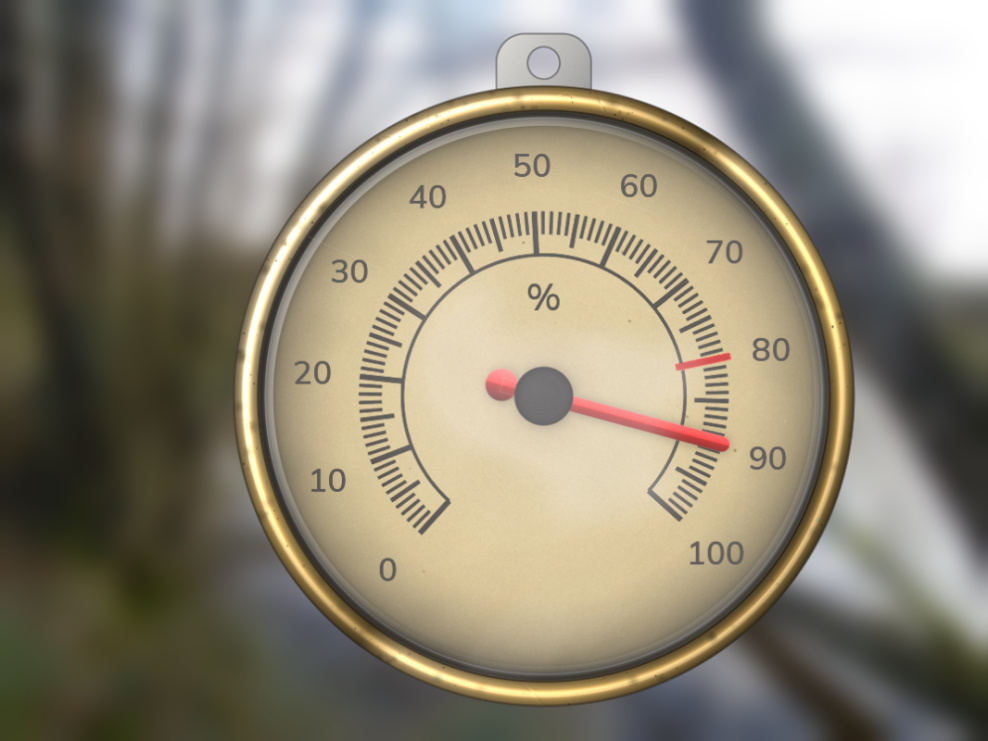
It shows 90 (%)
